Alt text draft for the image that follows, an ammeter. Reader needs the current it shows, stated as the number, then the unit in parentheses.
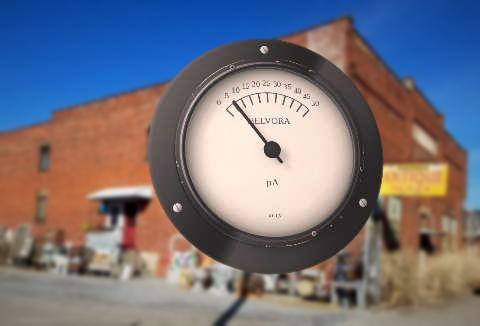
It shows 5 (µA)
